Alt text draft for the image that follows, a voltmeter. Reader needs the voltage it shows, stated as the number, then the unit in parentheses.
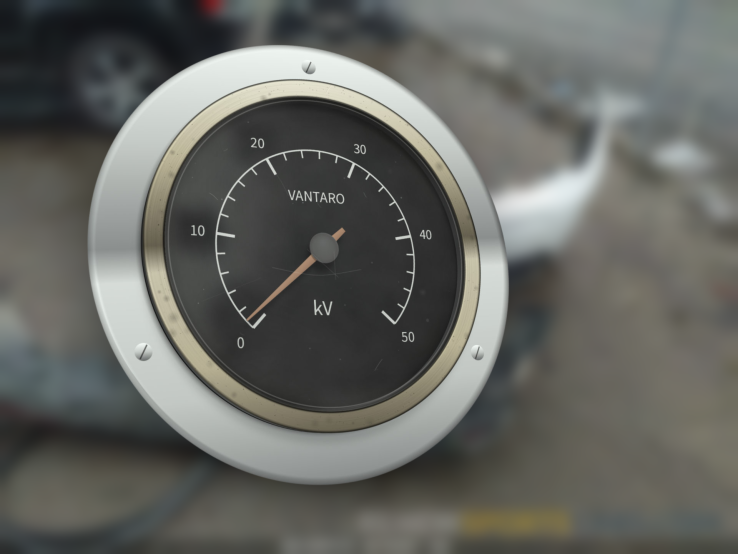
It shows 1 (kV)
